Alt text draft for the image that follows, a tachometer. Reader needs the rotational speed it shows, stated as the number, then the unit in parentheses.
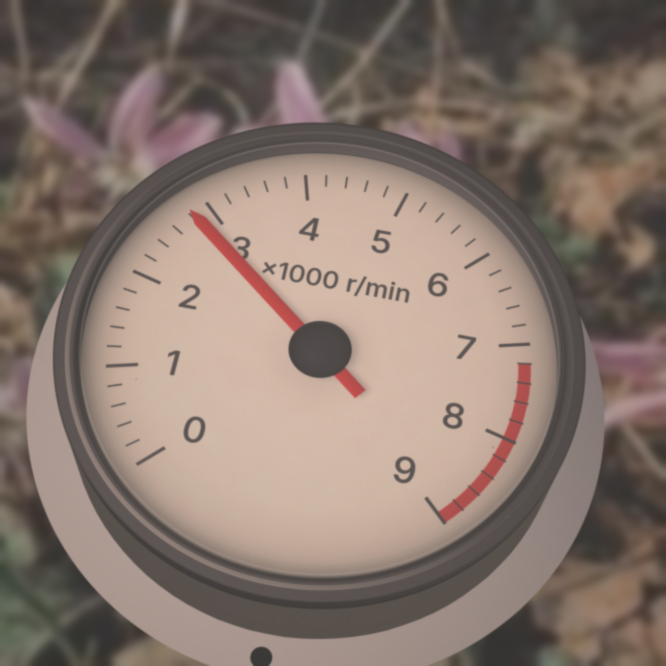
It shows 2800 (rpm)
